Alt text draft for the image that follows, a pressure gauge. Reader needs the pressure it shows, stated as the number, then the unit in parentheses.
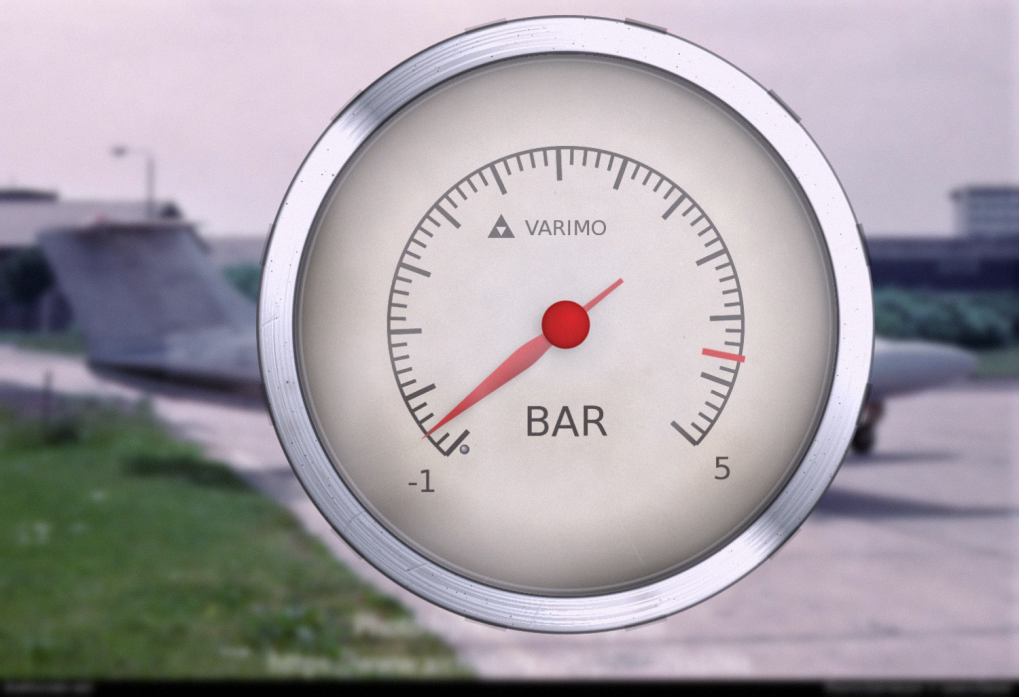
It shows -0.8 (bar)
